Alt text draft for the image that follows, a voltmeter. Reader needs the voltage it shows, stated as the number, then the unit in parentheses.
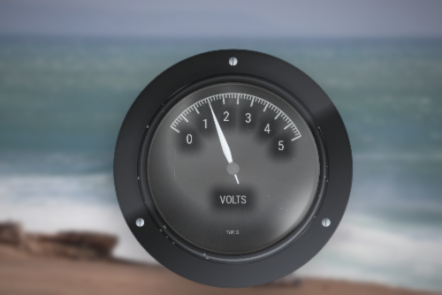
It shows 1.5 (V)
